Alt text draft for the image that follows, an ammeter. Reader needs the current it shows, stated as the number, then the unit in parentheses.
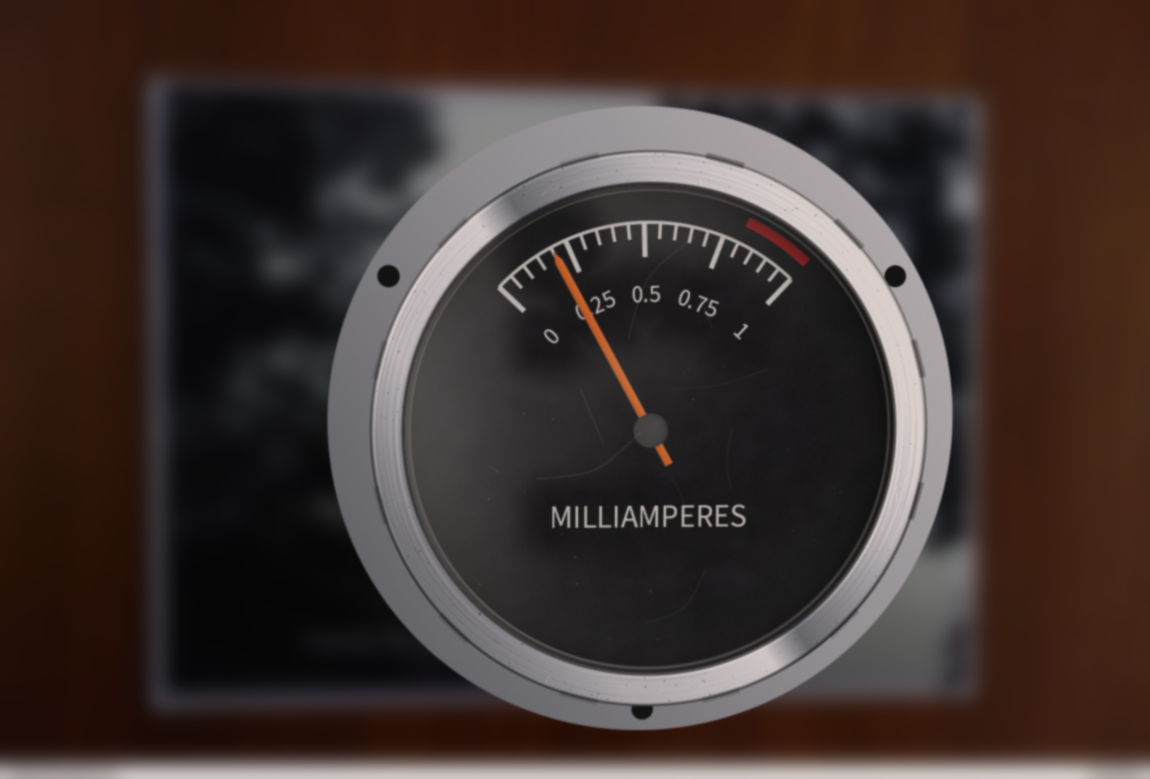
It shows 0.2 (mA)
